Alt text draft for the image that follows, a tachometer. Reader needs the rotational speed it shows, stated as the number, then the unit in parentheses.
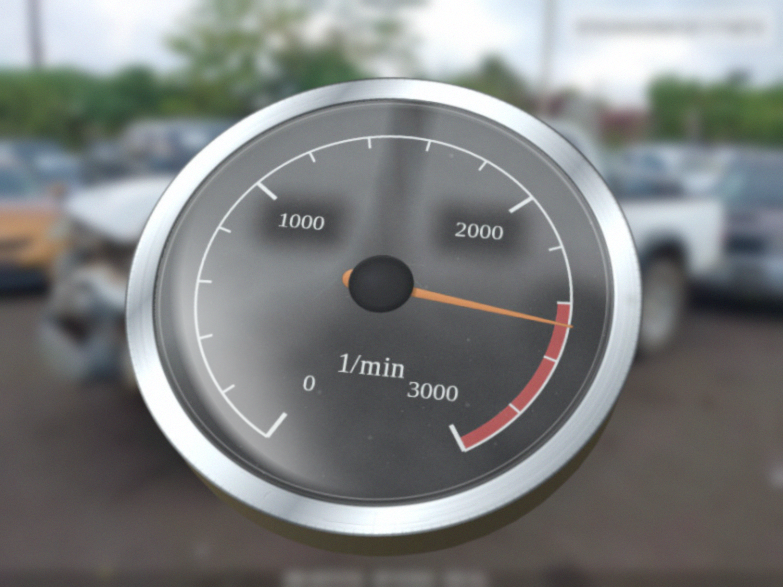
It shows 2500 (rpm)
